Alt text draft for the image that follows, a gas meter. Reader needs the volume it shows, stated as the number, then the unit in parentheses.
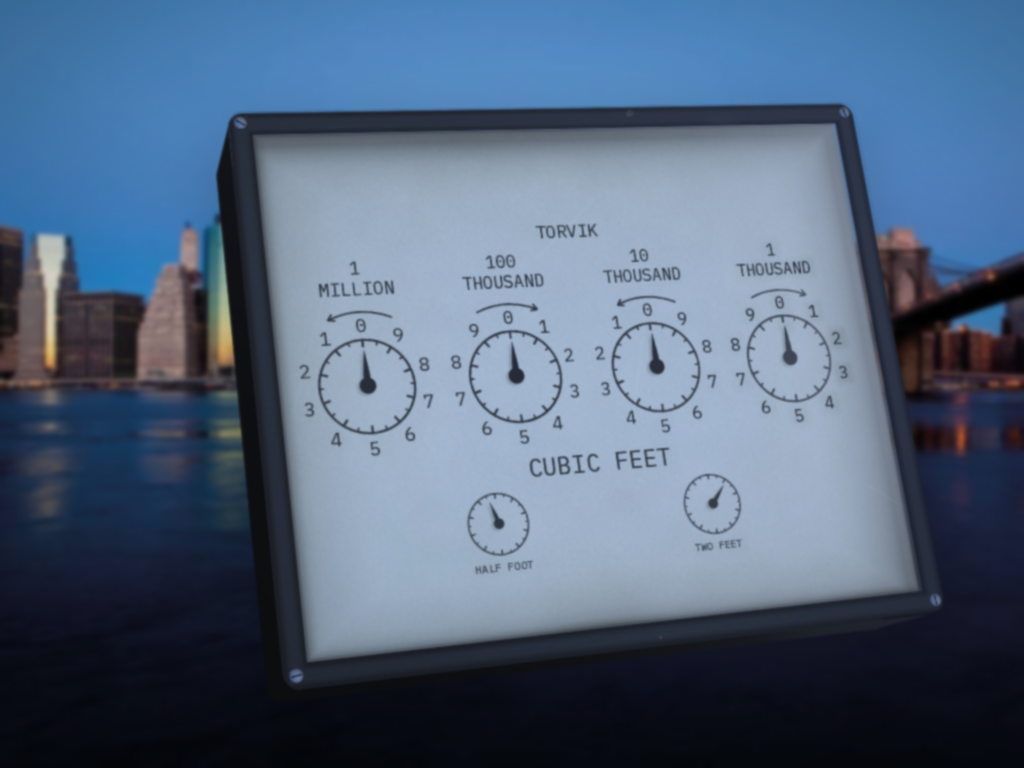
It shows 0 (ft³)
